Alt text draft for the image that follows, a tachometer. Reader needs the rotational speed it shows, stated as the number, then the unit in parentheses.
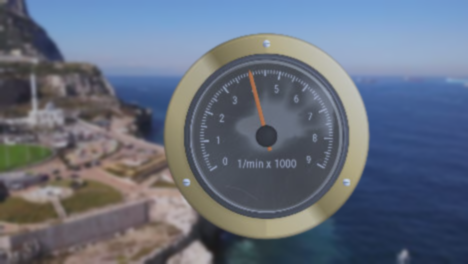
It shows 4000 (rpm)
